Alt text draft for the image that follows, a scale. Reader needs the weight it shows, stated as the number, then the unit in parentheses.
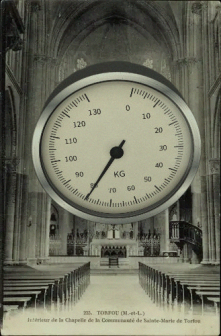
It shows 80 (kg)
